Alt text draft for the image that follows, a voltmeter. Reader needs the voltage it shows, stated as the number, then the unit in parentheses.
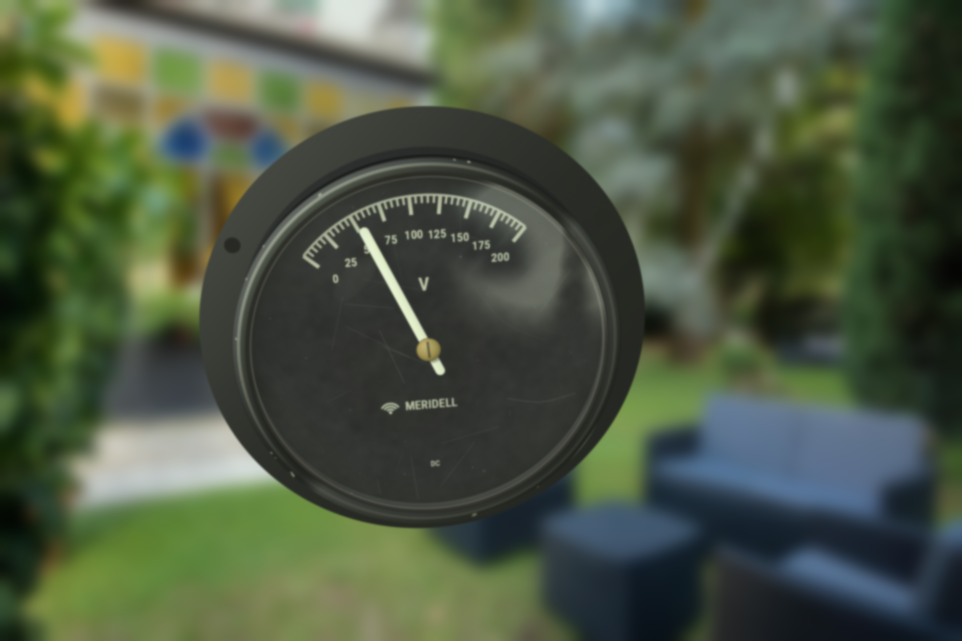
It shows 55 (V)
